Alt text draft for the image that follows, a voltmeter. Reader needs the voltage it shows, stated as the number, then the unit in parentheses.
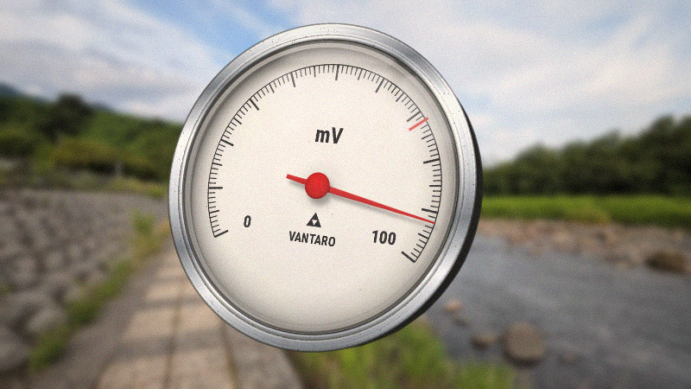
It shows 92 (mV)
